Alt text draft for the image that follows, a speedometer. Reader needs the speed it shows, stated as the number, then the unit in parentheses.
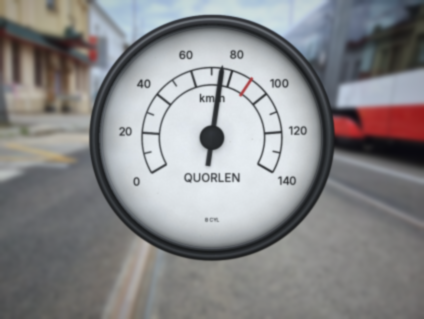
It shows 75 (km/h)
